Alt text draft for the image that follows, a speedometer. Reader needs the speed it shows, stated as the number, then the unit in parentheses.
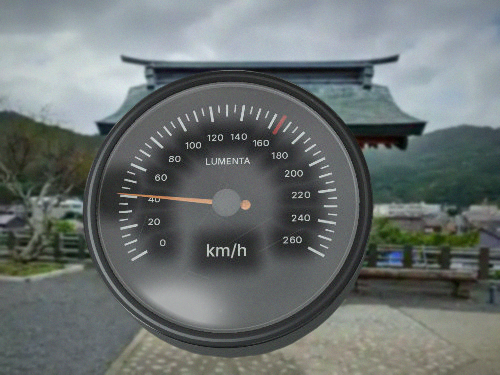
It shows 40 (km/h)
